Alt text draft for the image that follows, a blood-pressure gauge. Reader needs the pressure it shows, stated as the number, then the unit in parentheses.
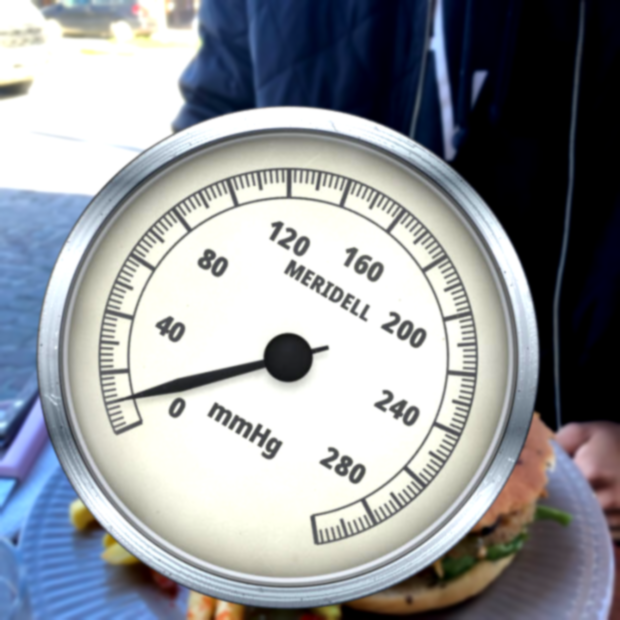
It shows 10 (mmHg)
